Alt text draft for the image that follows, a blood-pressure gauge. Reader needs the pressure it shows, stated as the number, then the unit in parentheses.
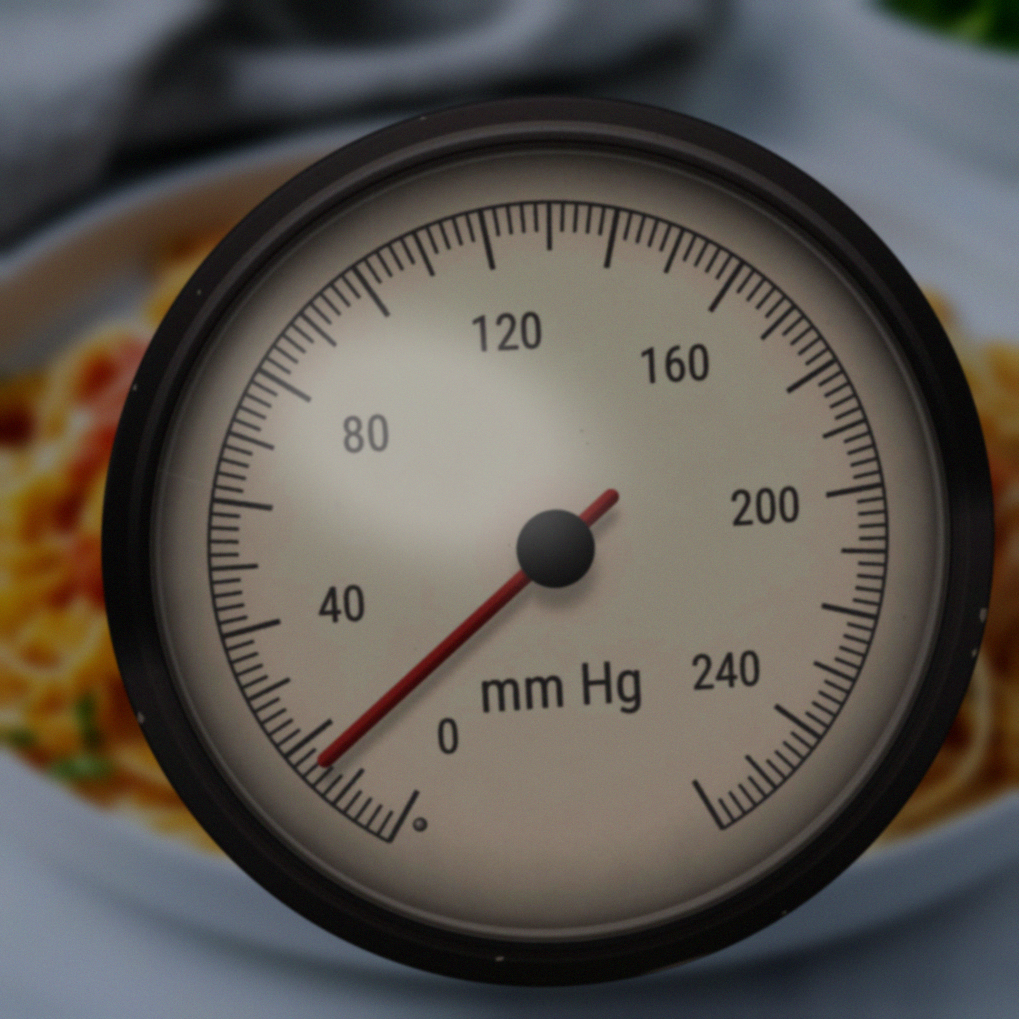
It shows 16 (mmHg)
